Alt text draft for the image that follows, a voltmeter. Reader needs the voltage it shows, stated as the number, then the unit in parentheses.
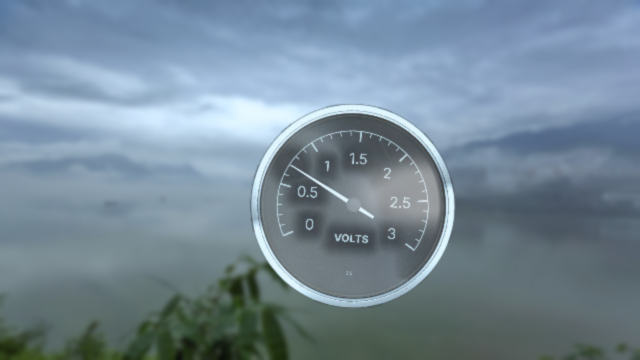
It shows 0.7 (V)
